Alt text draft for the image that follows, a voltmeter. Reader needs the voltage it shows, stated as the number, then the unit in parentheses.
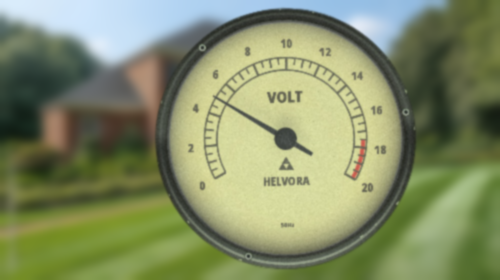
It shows 5 (V)
